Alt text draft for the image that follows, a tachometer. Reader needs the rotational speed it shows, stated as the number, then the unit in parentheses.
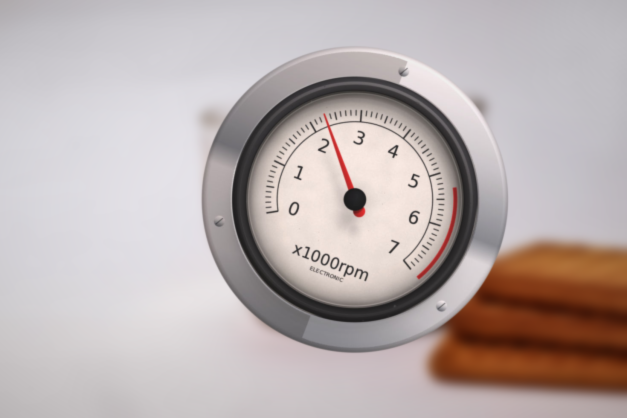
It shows 2300 (rpm)
